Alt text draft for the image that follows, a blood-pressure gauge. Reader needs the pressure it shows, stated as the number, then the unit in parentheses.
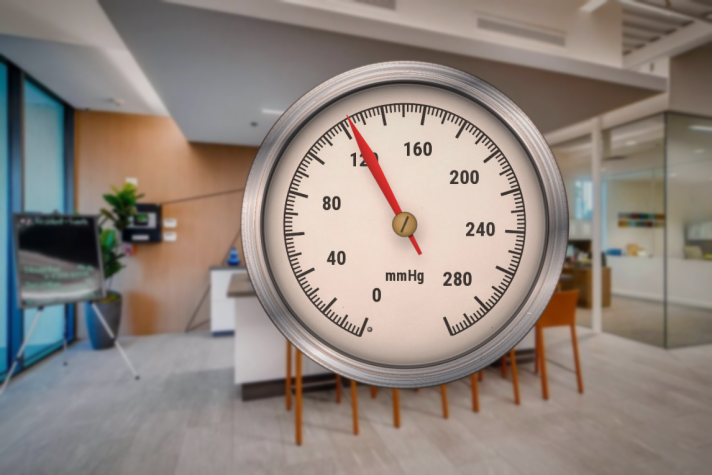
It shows 124 (mmHg)
